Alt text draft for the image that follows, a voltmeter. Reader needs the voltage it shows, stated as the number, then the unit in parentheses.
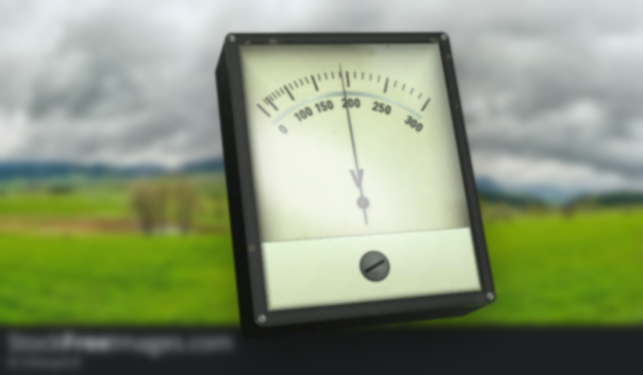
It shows 190 (V)
